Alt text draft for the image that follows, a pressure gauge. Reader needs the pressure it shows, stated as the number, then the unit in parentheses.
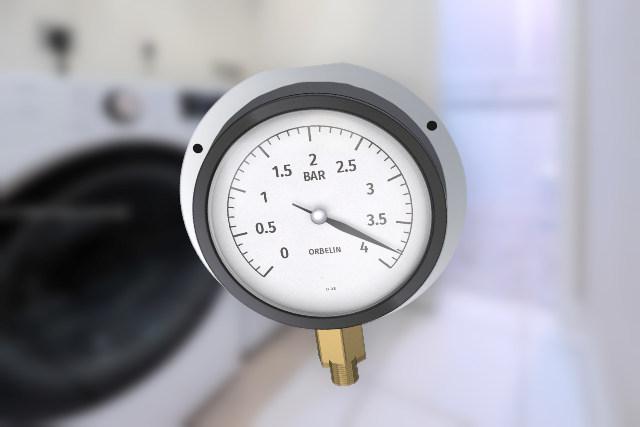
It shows 3.8 (bar)
